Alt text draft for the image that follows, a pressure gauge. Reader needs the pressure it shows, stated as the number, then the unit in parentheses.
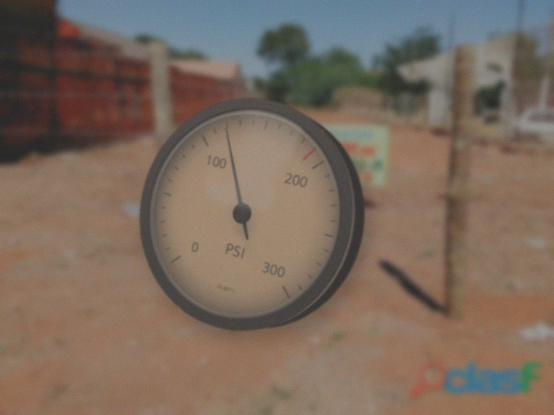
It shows 120 (psi)
